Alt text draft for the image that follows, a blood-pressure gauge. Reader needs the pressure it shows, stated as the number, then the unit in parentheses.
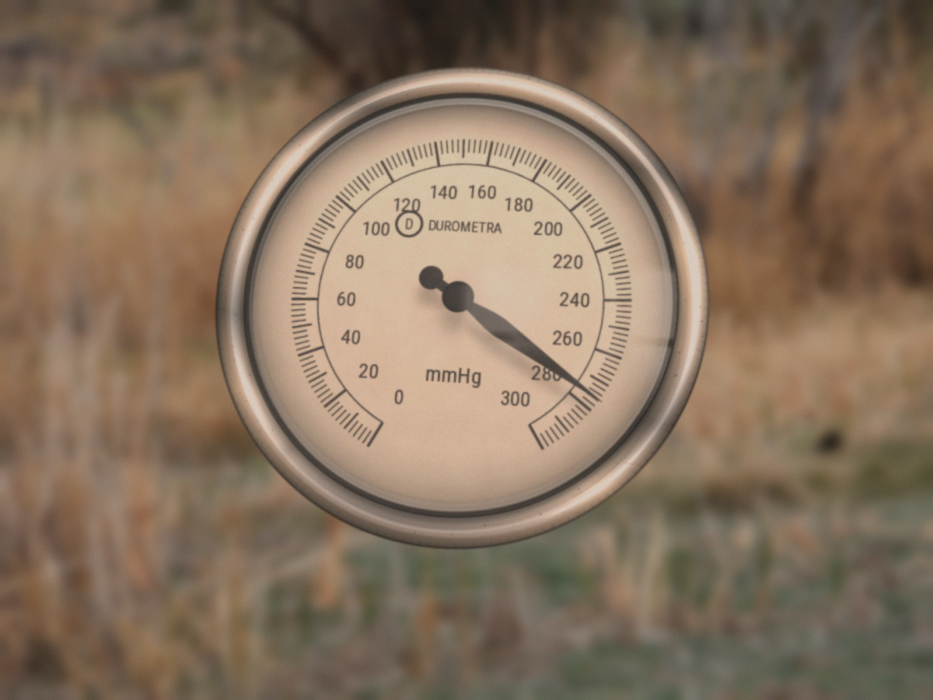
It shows 276 (mmHg)
